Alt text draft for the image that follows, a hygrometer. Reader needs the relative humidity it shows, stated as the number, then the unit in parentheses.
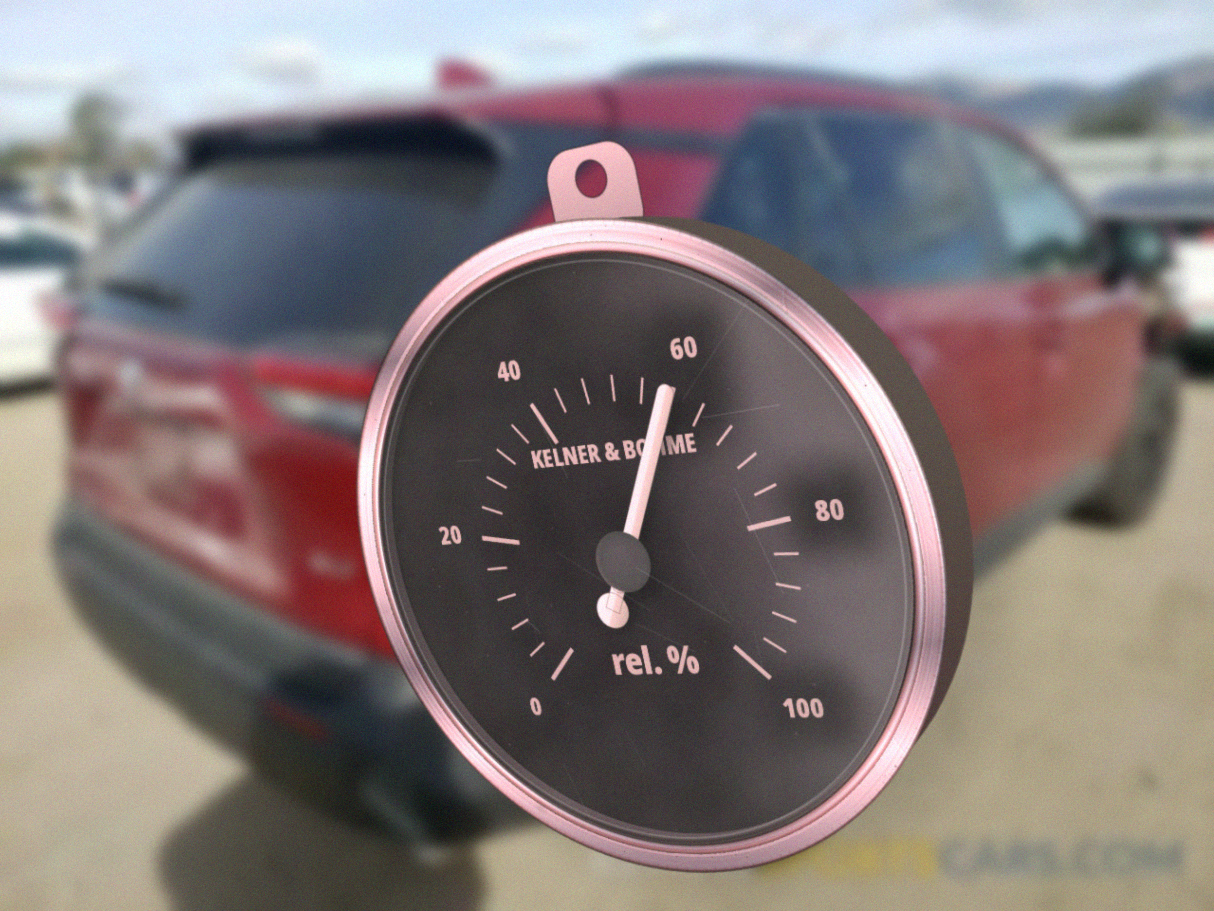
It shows 60 (%)
